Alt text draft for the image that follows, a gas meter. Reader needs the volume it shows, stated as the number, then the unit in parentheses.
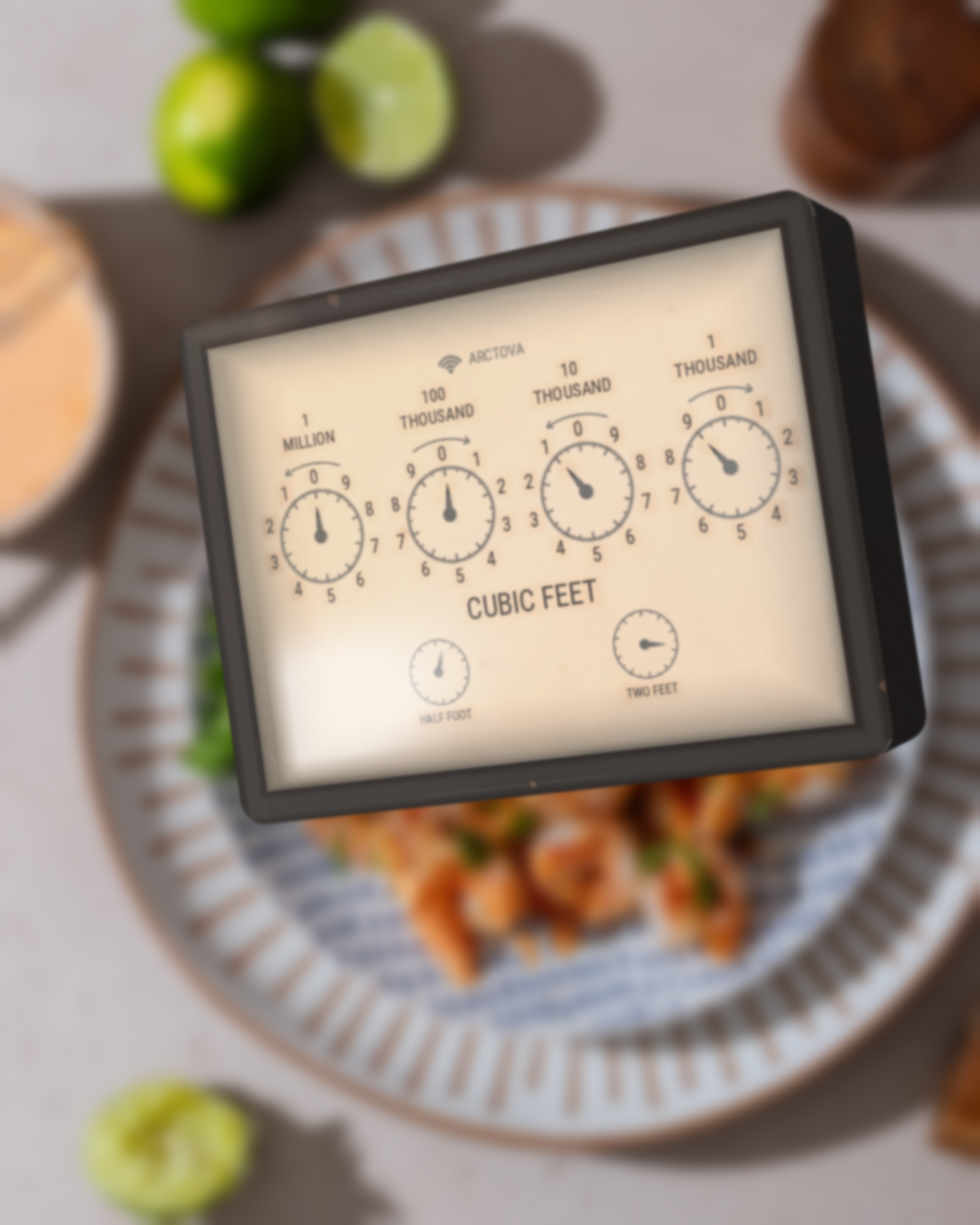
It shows 900 (ft³)
